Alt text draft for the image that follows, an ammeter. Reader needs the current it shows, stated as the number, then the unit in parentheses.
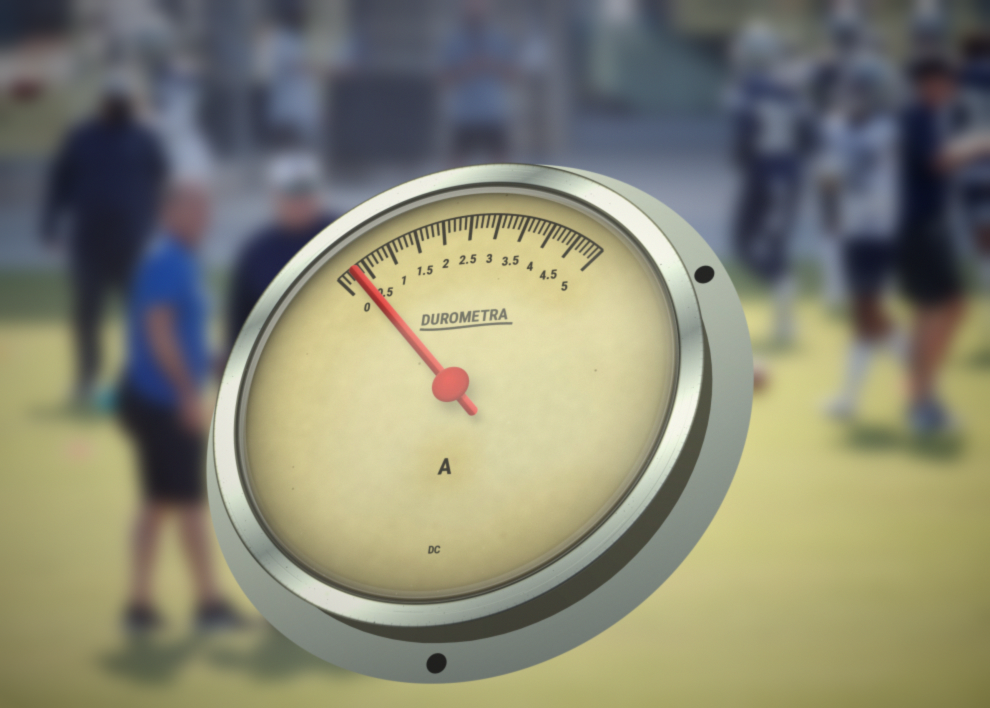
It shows 0.3 (A)
